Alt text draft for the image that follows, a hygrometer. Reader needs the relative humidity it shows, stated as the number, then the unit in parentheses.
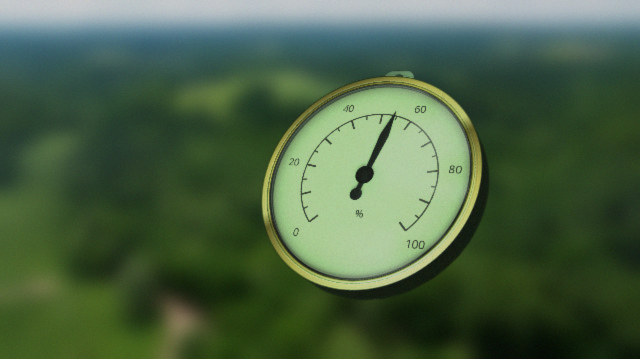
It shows 55 (%)
